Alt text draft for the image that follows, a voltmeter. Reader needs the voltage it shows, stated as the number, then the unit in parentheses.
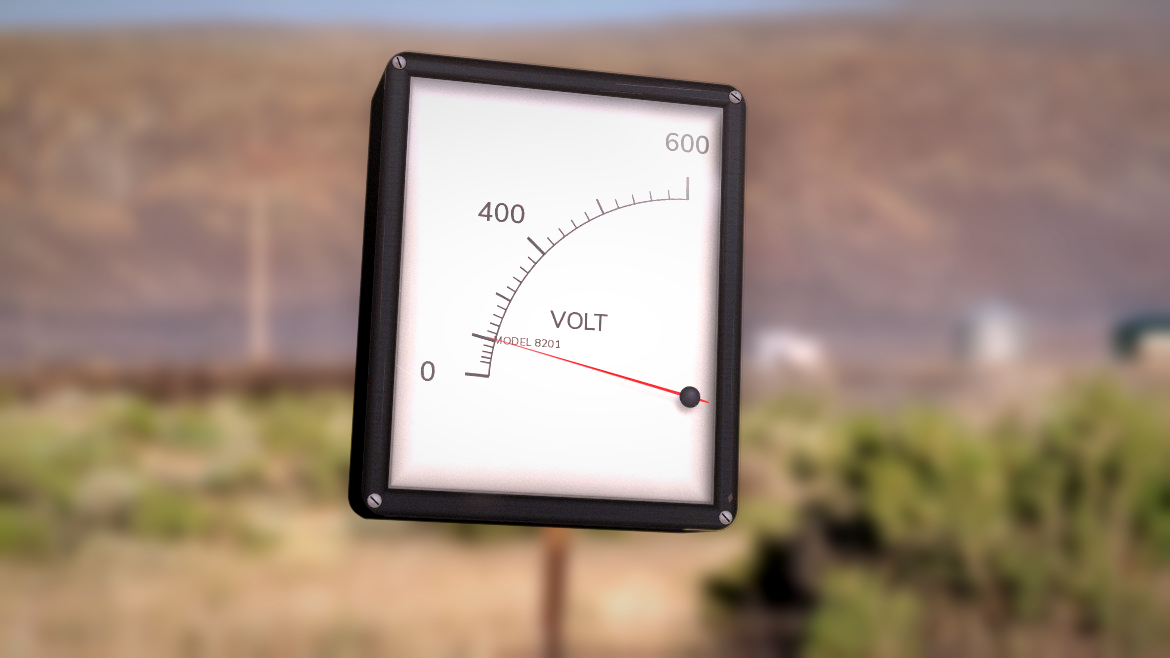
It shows 200 (V)
